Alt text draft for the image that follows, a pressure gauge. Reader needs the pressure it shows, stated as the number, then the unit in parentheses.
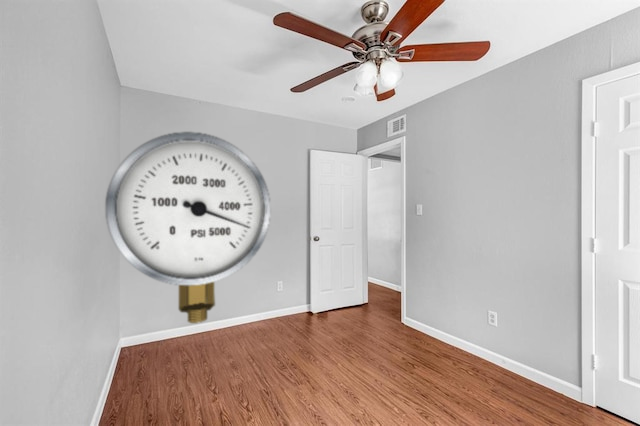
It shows 4500 (psi)
